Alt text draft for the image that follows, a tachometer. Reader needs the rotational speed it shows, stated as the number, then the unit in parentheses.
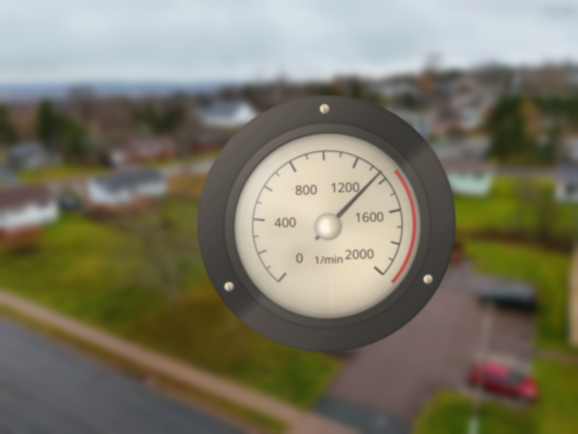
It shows 1350 (rpm)
